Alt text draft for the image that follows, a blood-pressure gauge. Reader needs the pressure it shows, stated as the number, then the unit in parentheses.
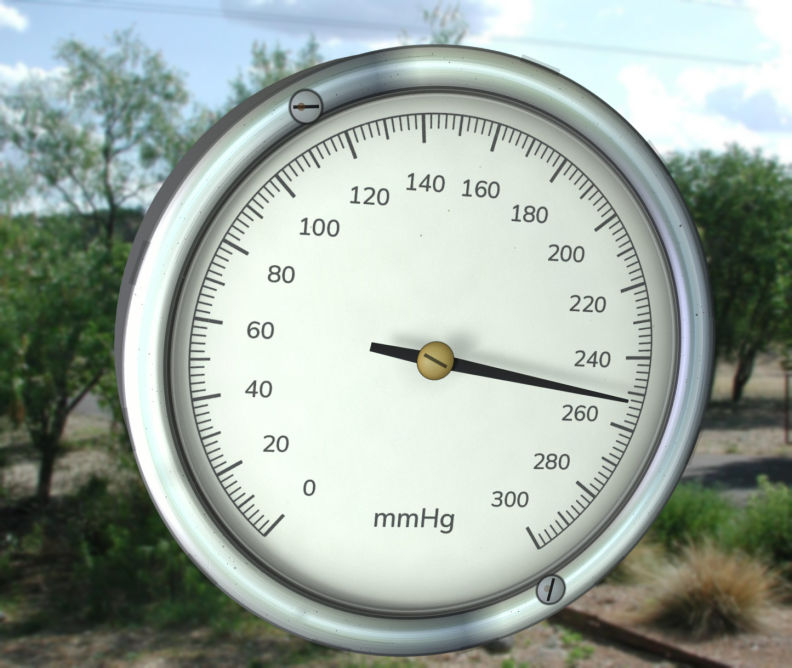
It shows 252 (mmHg)
